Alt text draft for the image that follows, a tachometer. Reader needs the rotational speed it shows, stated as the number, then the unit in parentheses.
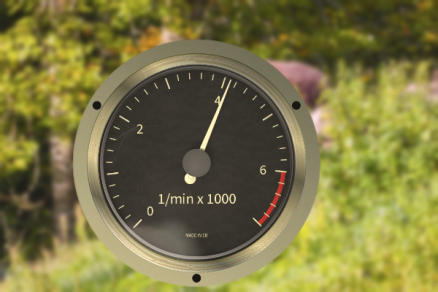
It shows 4100 (rpm)
